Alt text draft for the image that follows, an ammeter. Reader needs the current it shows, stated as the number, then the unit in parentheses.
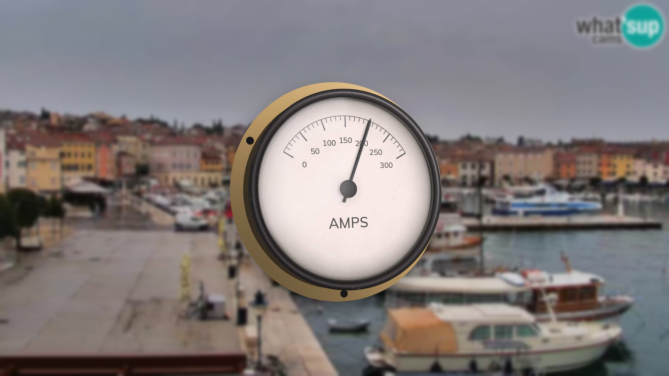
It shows 200 (A)
